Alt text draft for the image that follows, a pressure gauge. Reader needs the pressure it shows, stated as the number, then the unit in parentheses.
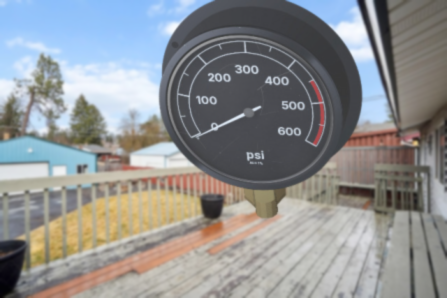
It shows 0 (psi)
